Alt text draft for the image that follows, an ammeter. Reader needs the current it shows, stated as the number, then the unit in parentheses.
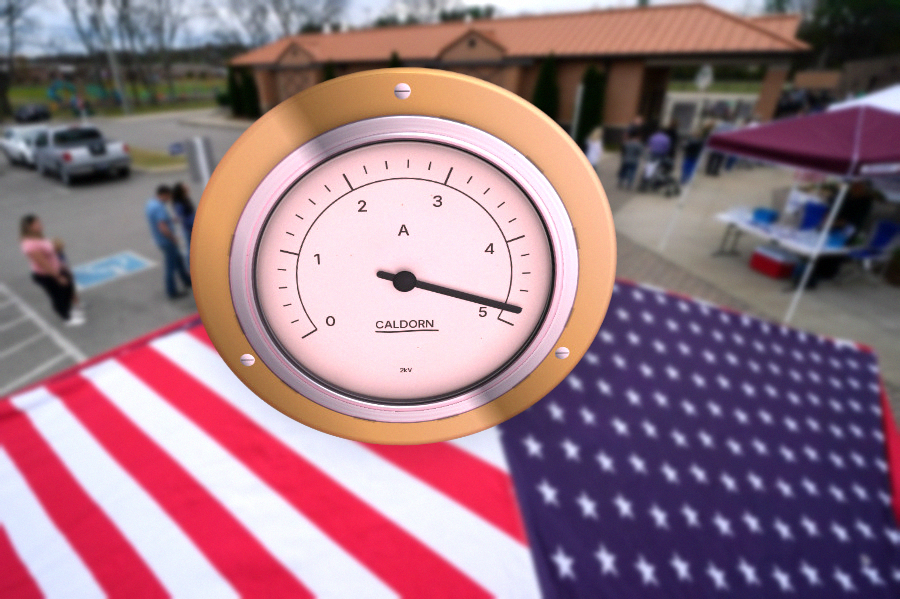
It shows 4.8 (A)
